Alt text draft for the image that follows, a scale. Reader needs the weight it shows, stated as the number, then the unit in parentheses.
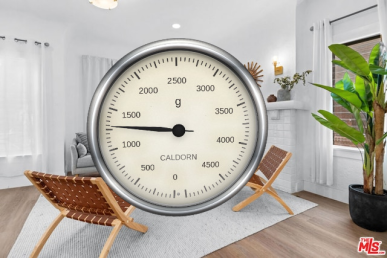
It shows 1300 (g)
